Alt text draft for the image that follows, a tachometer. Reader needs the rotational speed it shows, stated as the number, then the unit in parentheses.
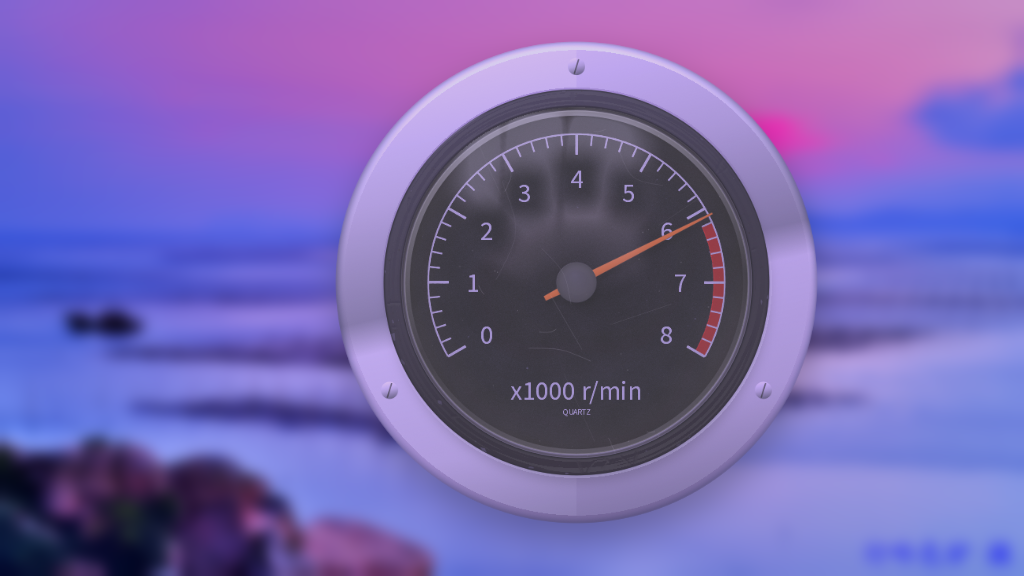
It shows 6100 (rpm)
